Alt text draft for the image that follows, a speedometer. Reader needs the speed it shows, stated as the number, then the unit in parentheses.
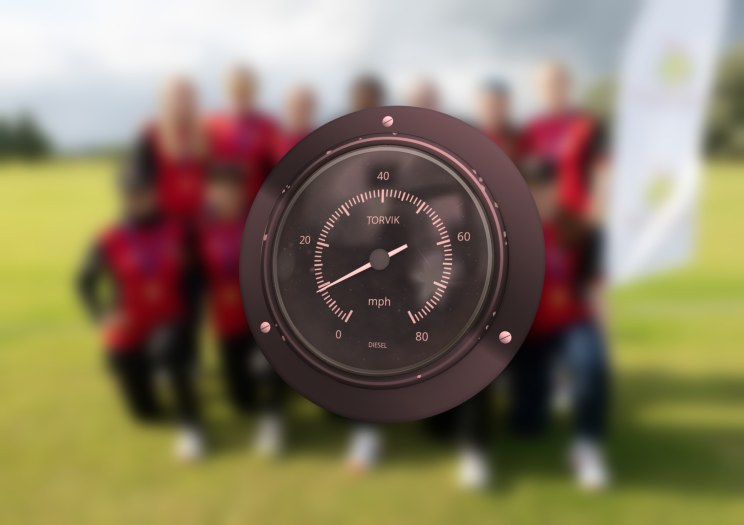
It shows 9 (mph)
